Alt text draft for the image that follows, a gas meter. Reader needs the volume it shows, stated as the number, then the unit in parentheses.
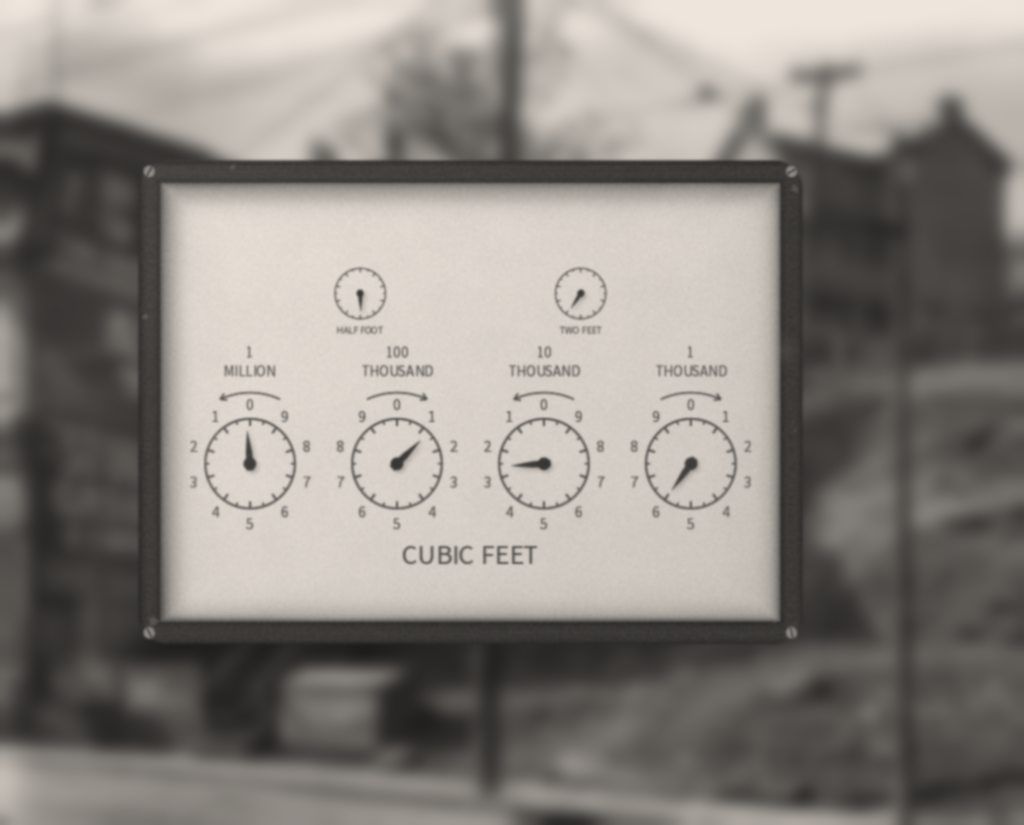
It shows 12600 (ft³)
